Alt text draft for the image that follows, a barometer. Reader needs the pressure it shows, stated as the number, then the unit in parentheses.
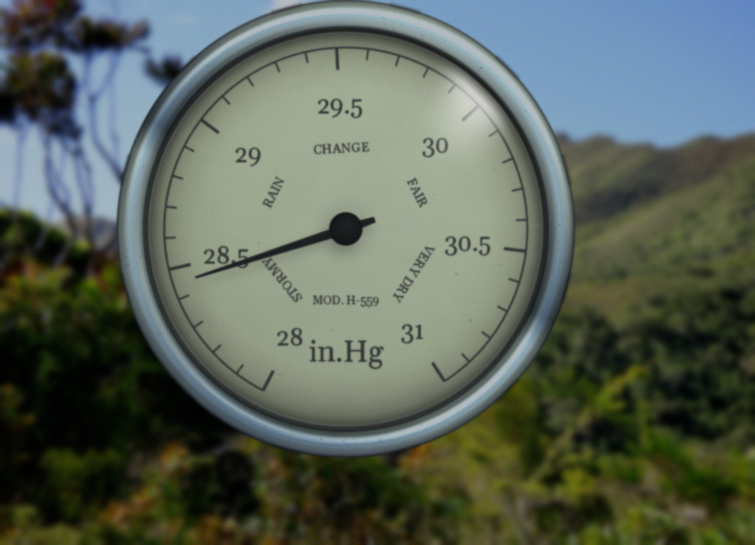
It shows 28.45 (inHg)
